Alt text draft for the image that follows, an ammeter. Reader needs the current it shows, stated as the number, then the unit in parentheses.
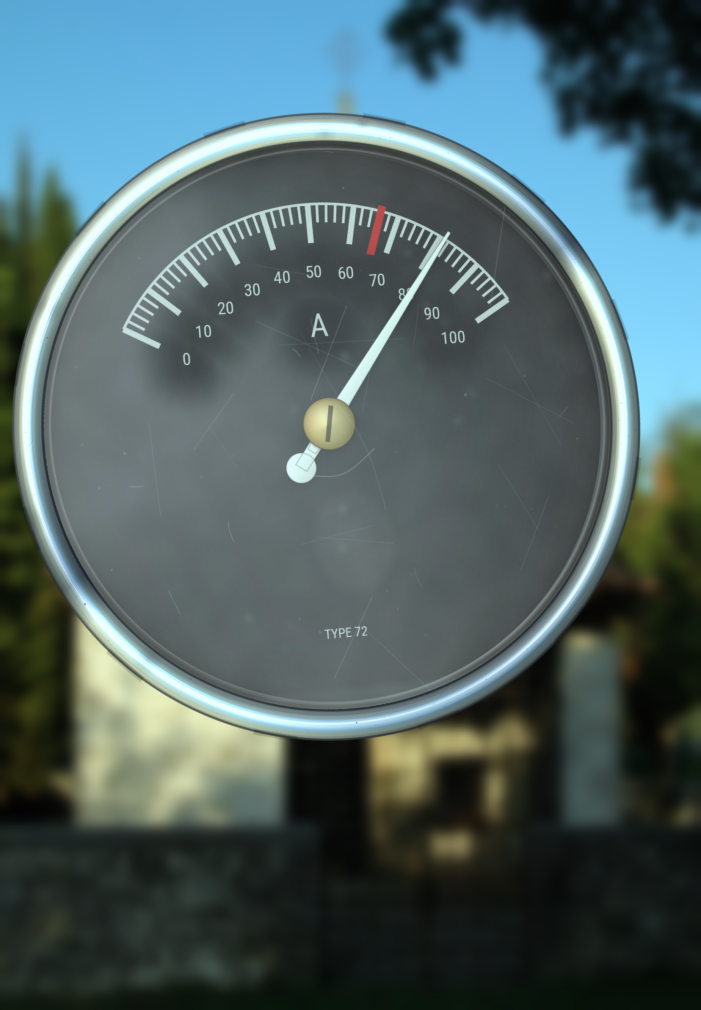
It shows 81 (A)
